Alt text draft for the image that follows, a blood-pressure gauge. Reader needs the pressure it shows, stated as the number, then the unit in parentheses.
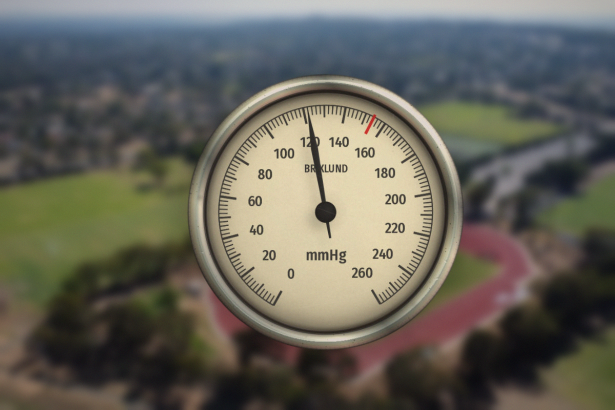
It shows 122 (mmHg)
